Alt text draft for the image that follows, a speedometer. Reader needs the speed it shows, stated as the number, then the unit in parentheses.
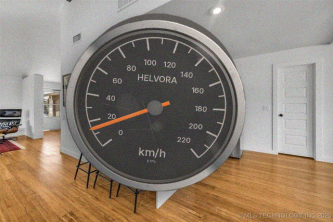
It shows 15 (km/h)
